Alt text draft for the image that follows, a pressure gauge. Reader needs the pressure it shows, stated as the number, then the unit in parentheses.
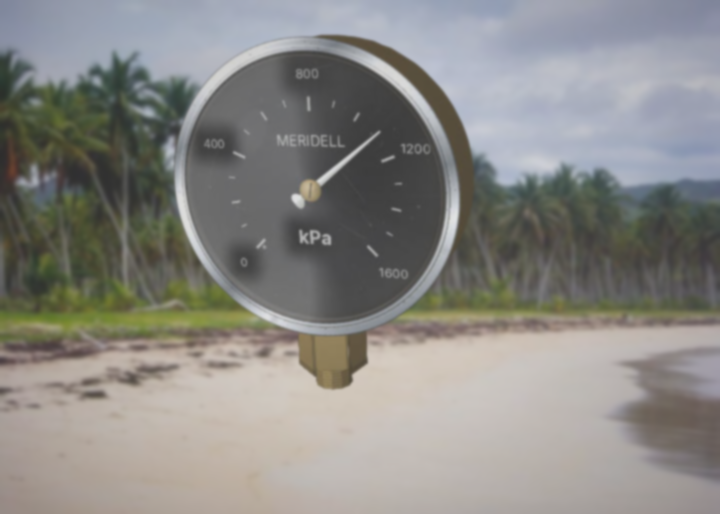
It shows 1100 (kPa)
